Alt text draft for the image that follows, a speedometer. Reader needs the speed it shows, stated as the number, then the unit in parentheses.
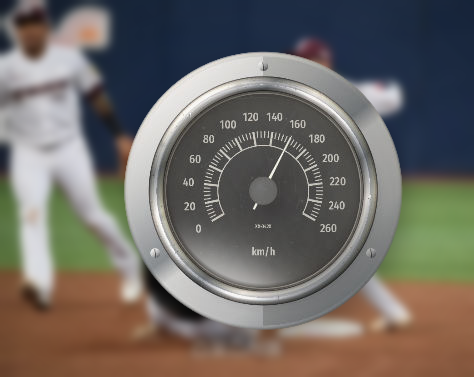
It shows 160 (km/h)
